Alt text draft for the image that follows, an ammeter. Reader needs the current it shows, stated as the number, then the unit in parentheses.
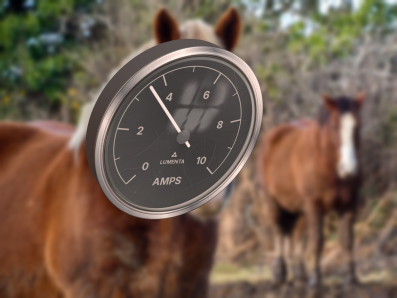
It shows 3.5 (A)
